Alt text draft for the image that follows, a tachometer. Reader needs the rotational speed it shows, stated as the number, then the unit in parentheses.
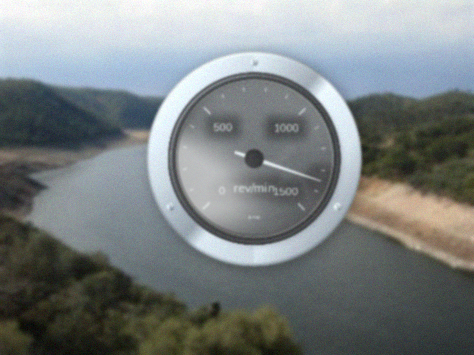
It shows 1350 (rpm)
